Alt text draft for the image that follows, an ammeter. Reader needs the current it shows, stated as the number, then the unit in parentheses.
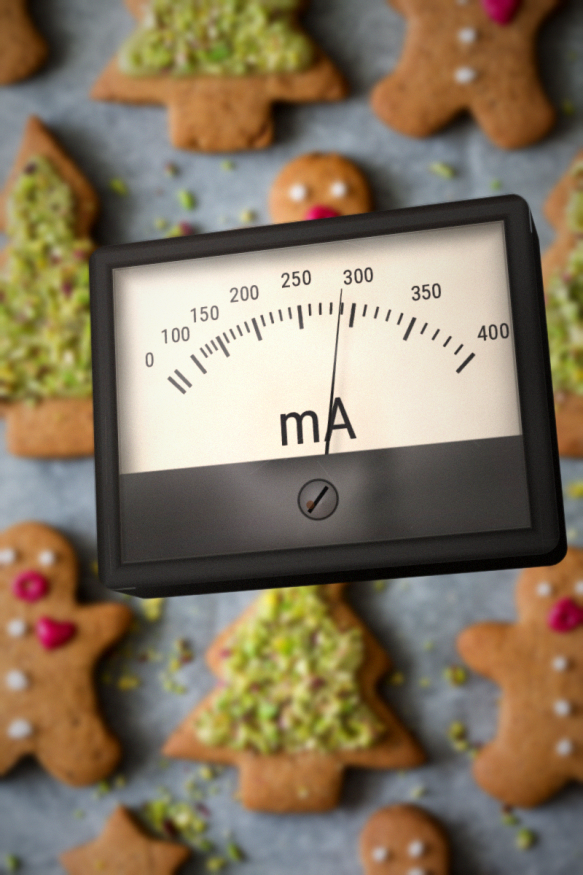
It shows 290 (mA)
